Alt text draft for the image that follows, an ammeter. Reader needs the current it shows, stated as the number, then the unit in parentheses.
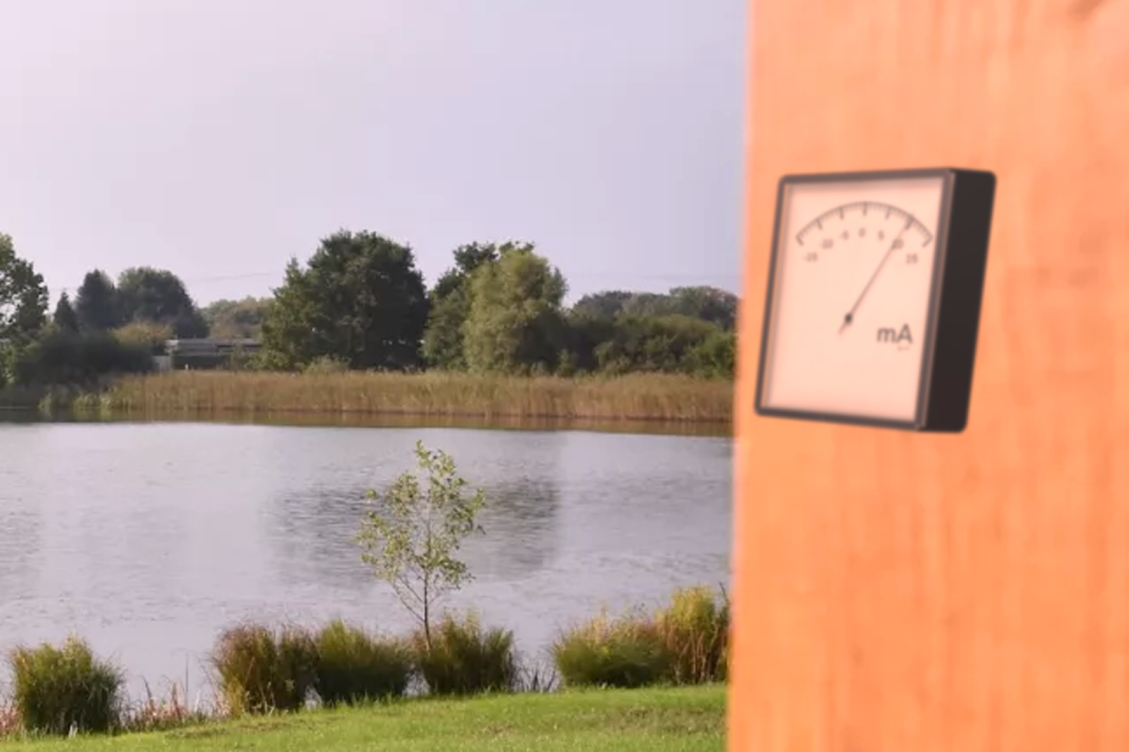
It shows 10 (mA)
